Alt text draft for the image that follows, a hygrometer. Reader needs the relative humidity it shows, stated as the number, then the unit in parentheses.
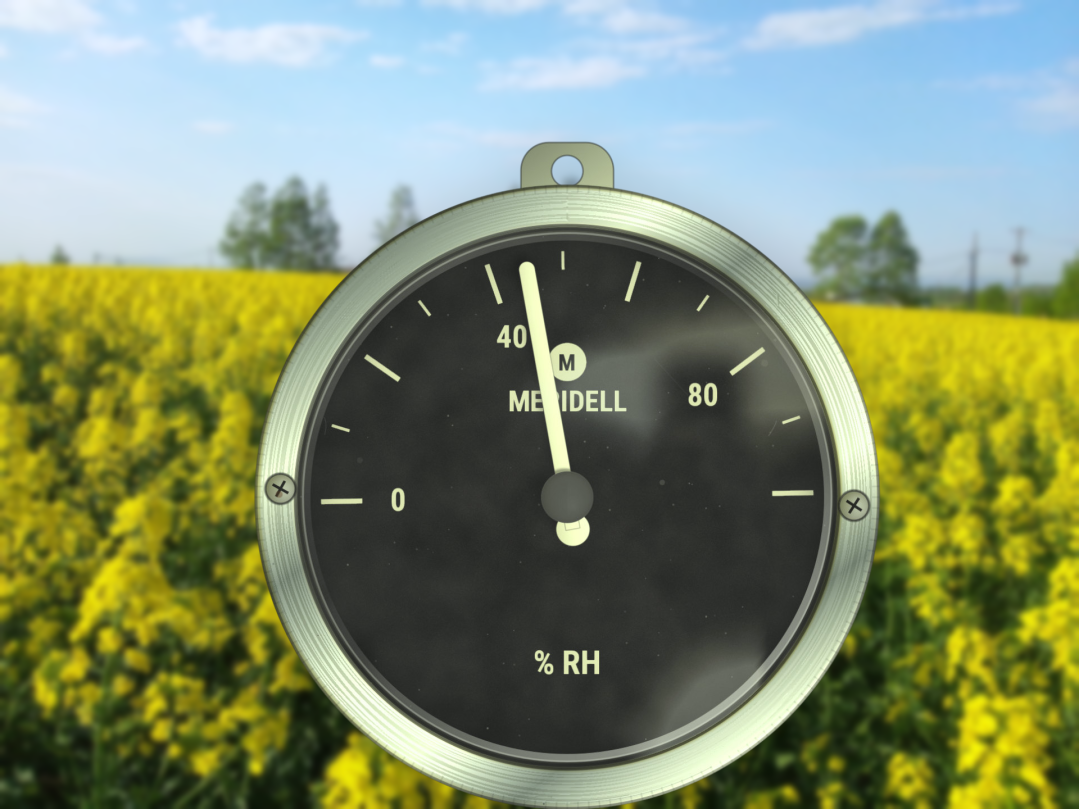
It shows 45 (%)
